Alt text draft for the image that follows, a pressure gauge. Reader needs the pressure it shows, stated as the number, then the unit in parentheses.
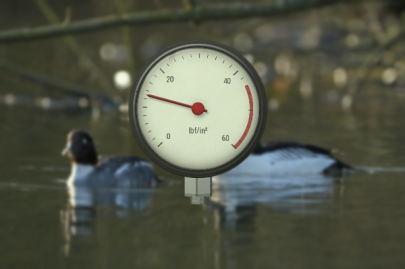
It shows 13 (psi)
